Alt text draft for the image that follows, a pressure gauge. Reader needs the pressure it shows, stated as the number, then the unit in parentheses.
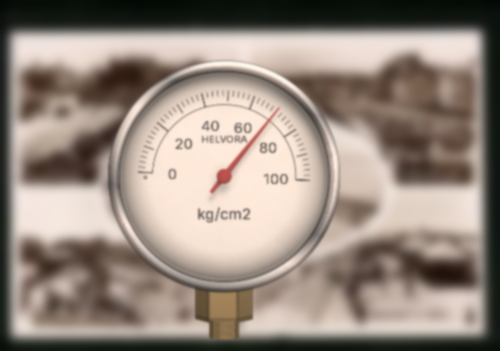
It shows 70 (kg/cm²)
